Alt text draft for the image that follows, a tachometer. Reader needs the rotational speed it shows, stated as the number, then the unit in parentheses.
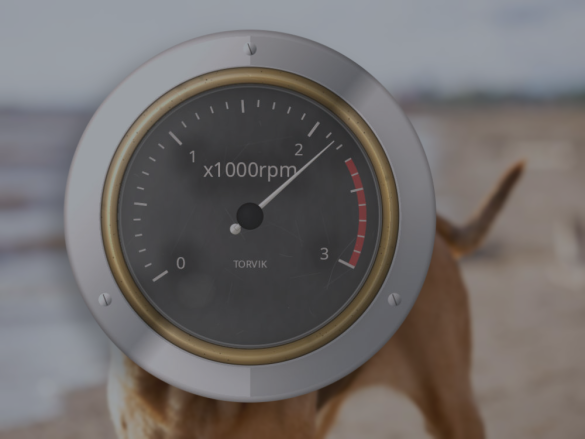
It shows 2150 (rpm)
